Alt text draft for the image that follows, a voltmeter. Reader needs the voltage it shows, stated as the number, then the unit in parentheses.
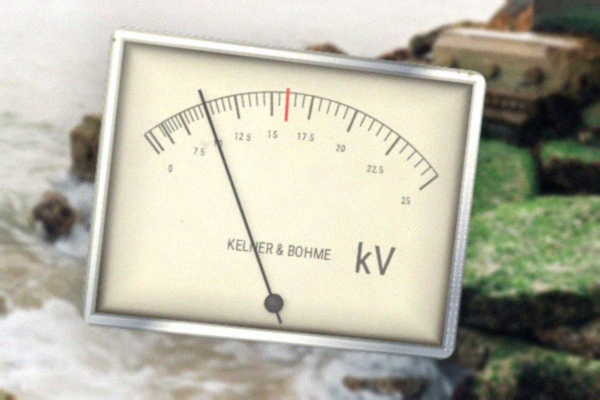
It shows 10 (kV)
